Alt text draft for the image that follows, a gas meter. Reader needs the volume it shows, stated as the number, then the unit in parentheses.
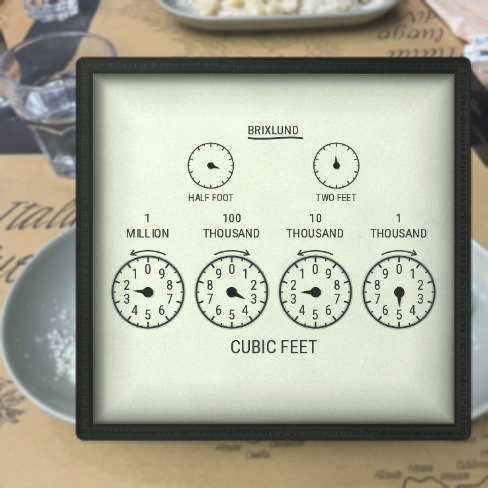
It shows 232500 (ft³)
